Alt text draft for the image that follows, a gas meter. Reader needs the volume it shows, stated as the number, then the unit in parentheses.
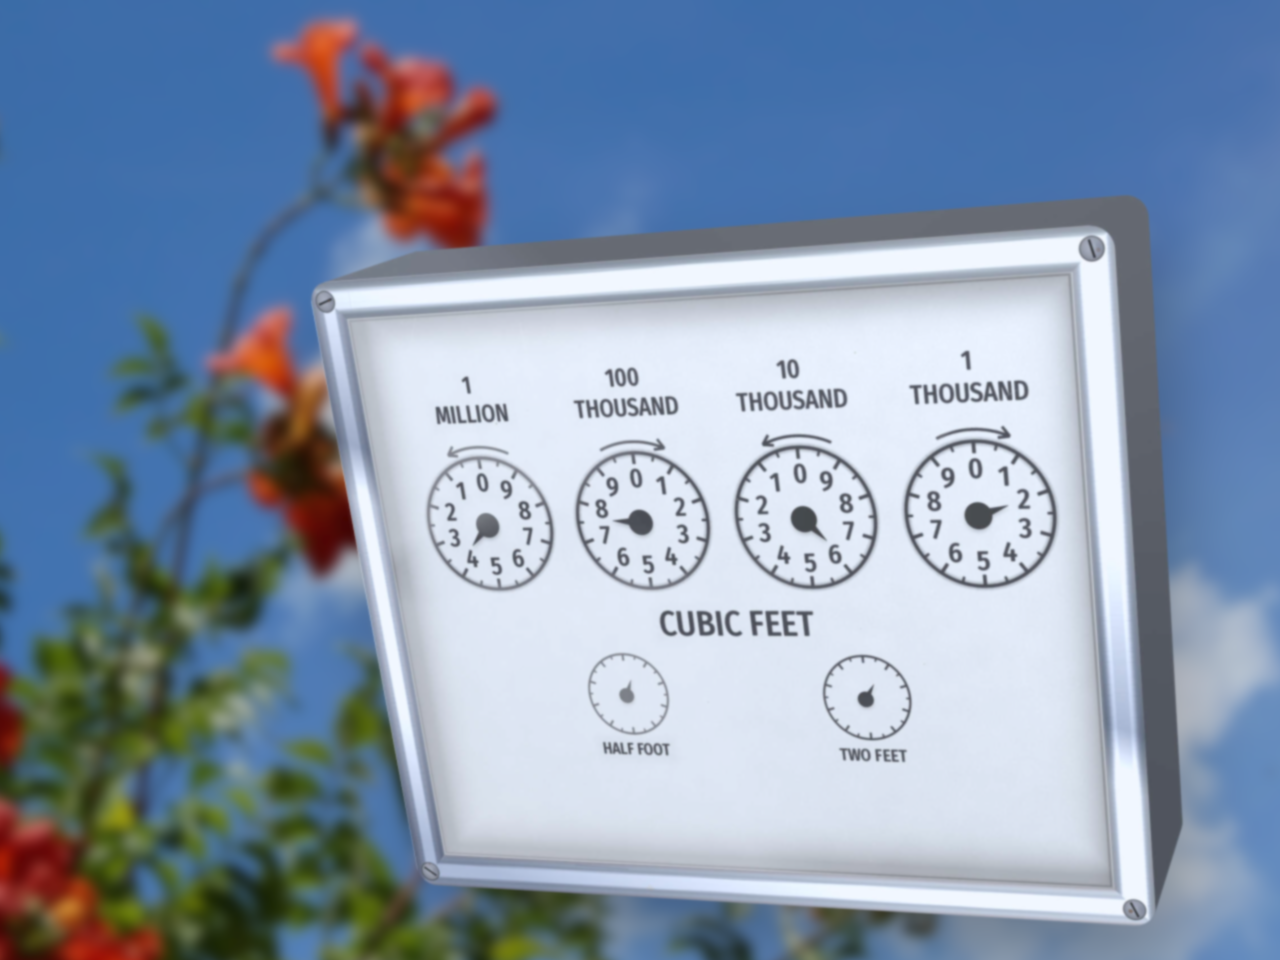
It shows 376200 (ft³)
